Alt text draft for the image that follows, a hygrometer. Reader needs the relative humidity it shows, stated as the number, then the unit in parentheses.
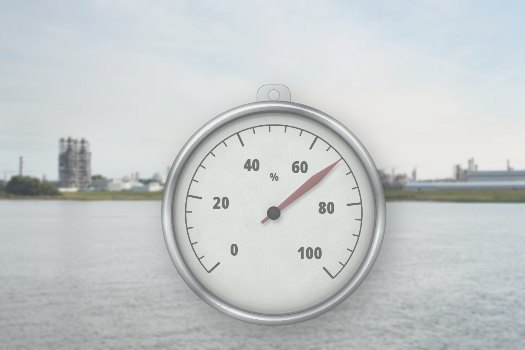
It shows 68 (%)
